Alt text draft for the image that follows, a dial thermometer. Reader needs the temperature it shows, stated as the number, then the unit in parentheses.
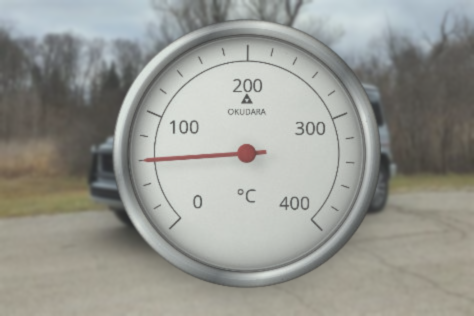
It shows 60 (°C)
